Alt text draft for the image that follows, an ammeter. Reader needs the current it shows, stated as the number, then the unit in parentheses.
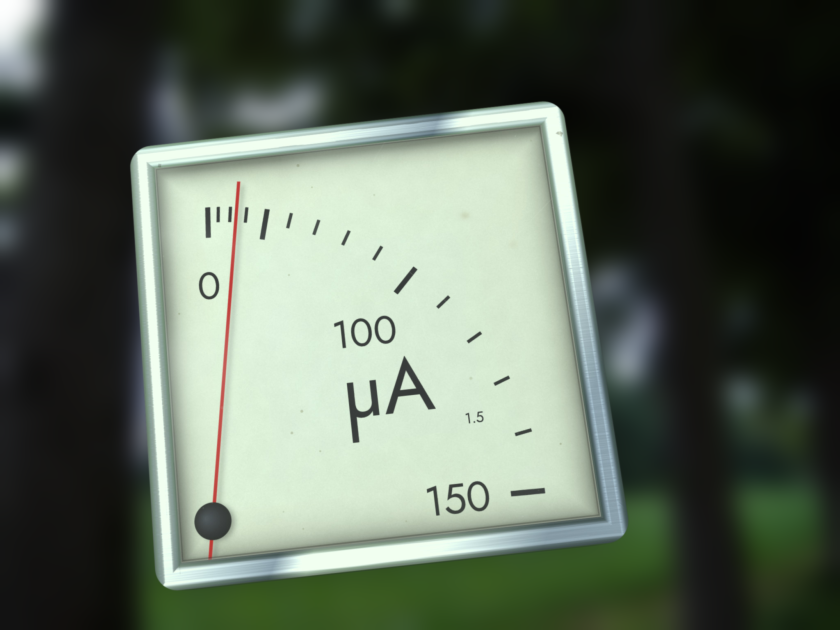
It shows 35 (µA)
